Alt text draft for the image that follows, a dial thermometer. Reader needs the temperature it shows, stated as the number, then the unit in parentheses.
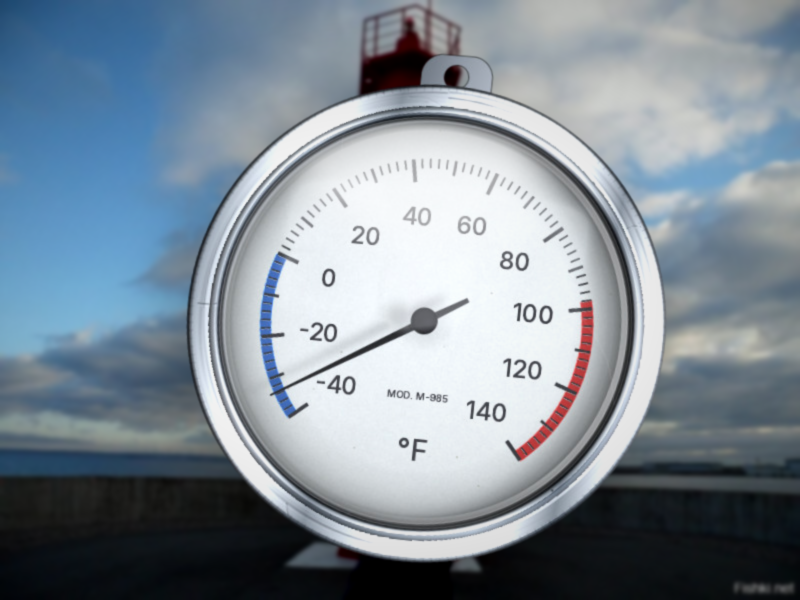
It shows -34 (°F)
